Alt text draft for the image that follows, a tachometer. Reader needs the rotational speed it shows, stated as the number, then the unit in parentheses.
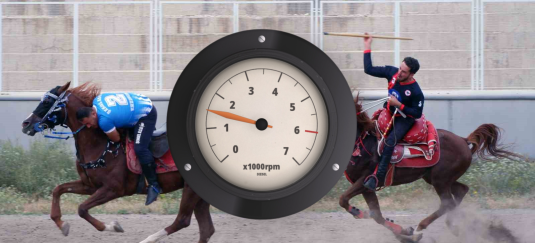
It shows 1500 (rpm)
